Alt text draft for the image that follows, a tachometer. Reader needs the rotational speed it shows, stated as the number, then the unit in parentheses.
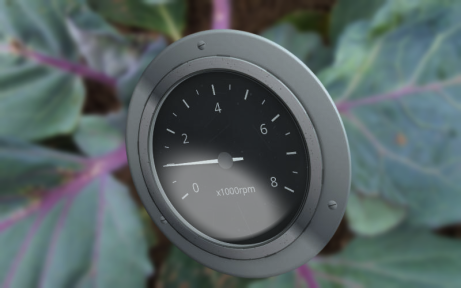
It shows 1000 (rpm)
